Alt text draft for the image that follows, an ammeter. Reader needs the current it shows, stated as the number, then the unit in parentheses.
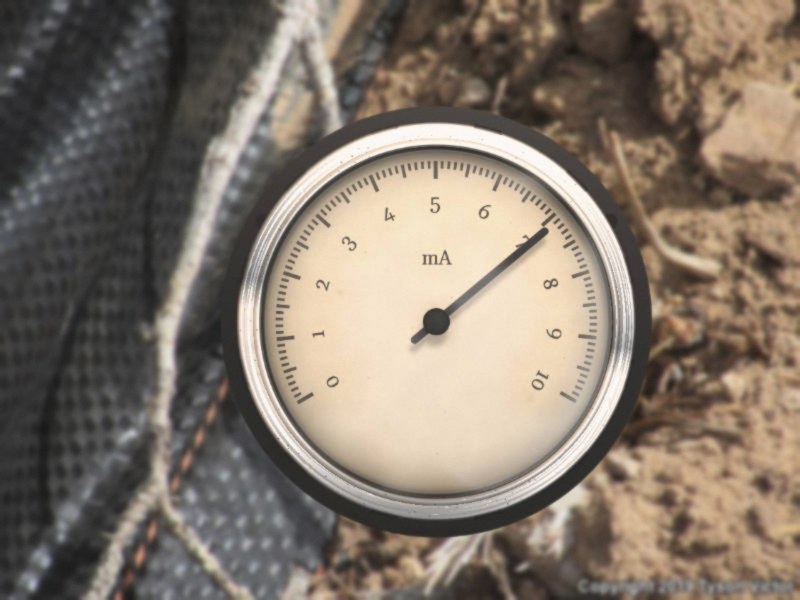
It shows 7.1 (mA)
